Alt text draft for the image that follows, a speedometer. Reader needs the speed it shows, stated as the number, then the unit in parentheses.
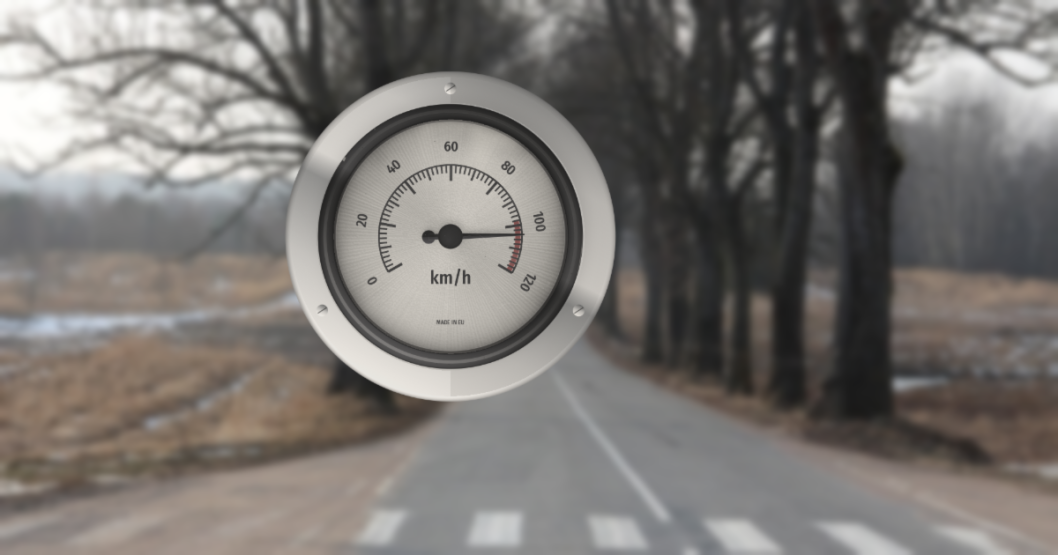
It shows 104 (km/h)
